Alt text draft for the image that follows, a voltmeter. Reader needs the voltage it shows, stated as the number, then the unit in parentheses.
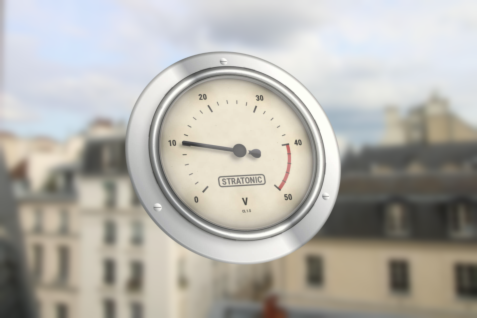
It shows 10 (V)
